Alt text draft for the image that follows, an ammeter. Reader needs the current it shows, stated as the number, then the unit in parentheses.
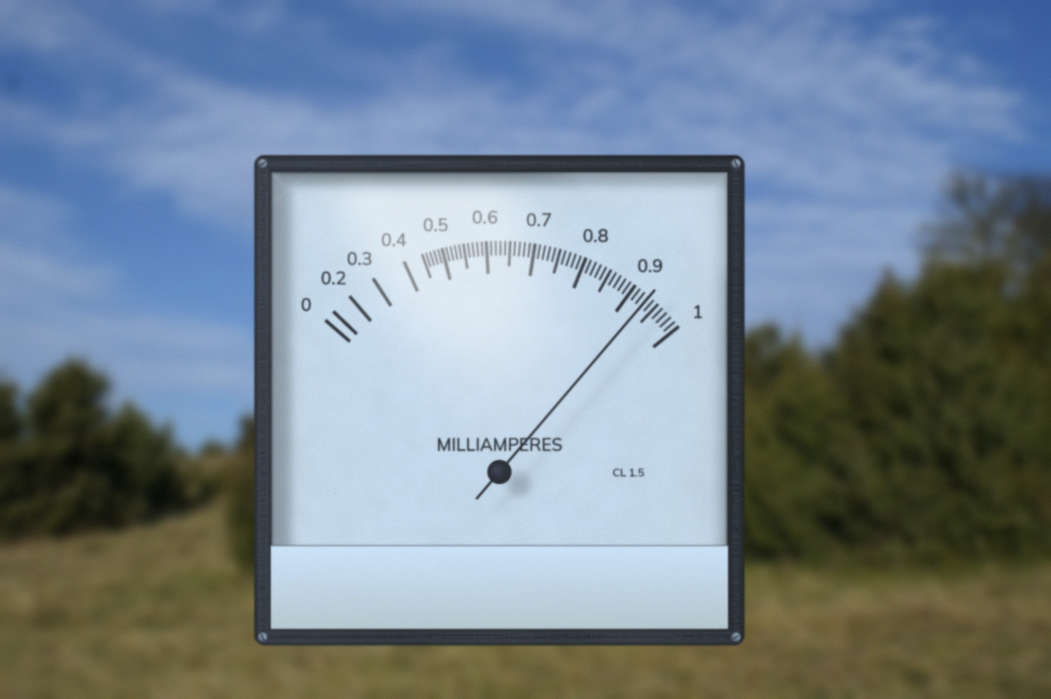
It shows 0.93 (mA)
